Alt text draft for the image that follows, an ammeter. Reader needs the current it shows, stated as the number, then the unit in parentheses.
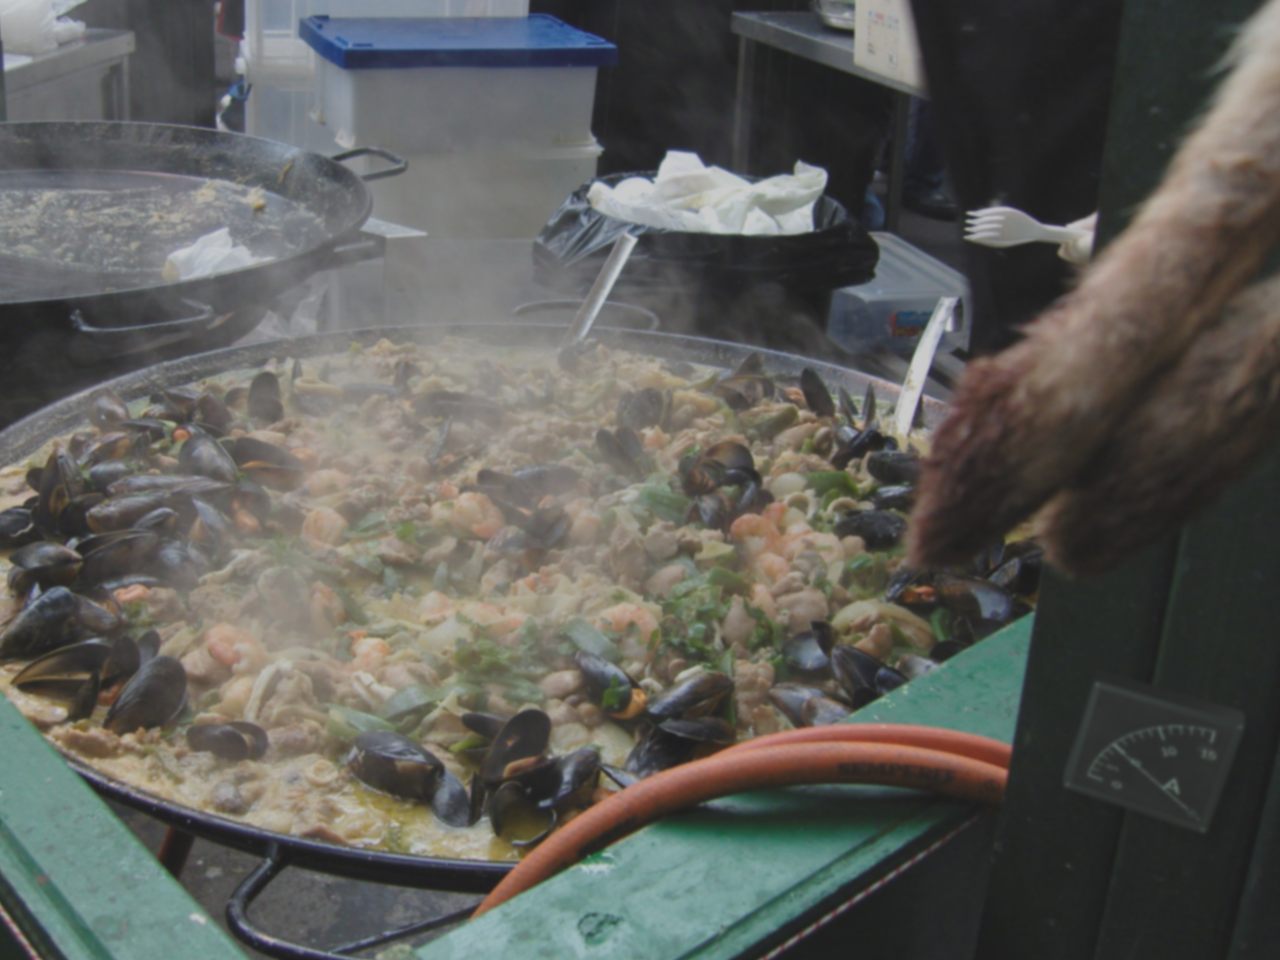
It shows 5 (A)
